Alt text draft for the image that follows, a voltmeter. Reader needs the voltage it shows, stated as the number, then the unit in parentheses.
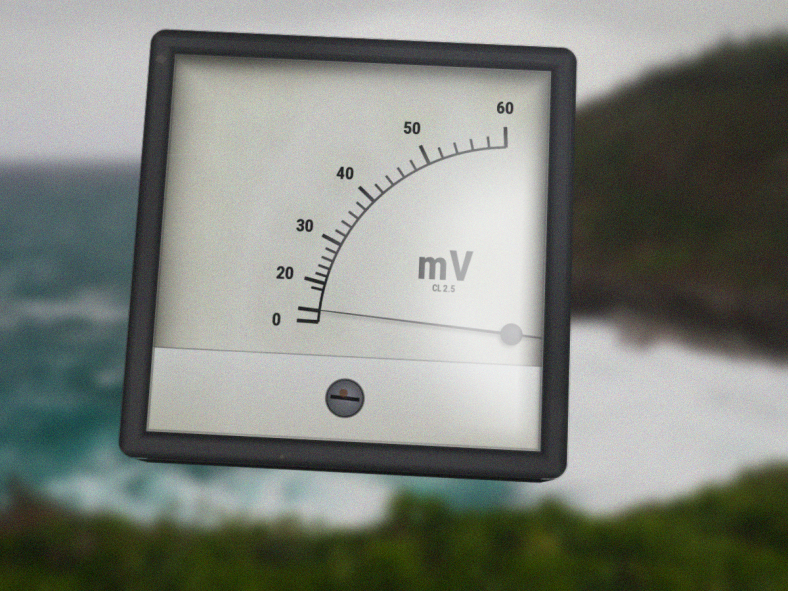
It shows 10 (mV)
